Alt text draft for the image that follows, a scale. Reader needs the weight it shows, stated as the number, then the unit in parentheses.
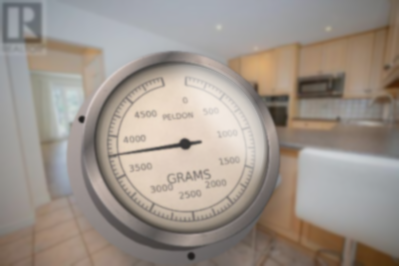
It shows 3750 (g)
